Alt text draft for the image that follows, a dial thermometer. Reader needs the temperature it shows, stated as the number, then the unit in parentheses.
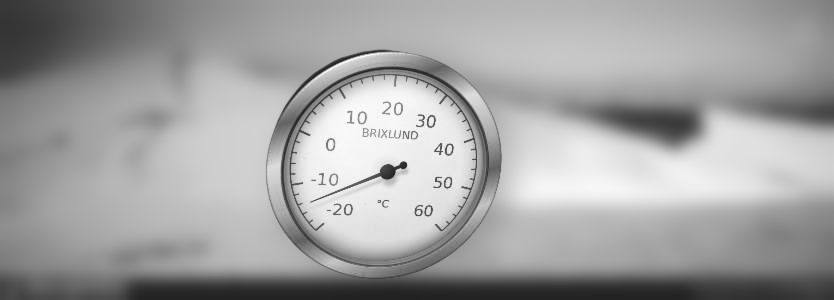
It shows -14 (°C)
